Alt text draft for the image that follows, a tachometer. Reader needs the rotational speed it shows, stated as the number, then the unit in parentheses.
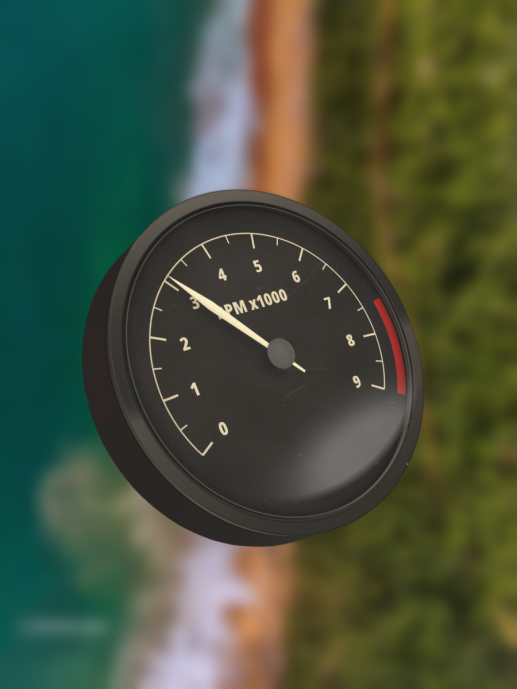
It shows 3000 (rpm)
